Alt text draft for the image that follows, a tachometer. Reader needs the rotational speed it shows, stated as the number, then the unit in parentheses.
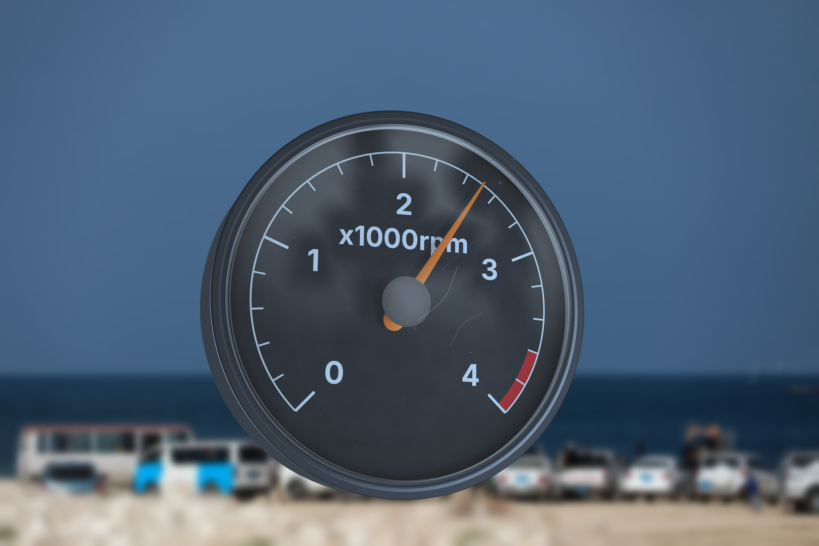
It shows 2500 (rpm)
